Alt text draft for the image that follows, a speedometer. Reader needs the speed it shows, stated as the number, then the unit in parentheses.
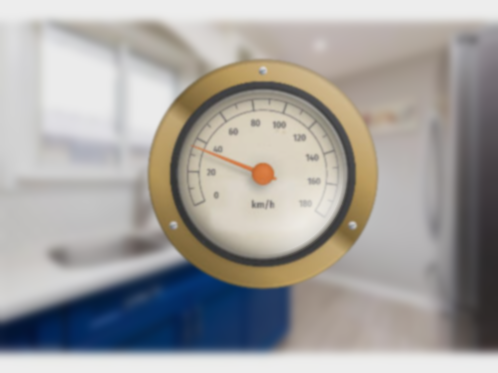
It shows 35 (km/h)
